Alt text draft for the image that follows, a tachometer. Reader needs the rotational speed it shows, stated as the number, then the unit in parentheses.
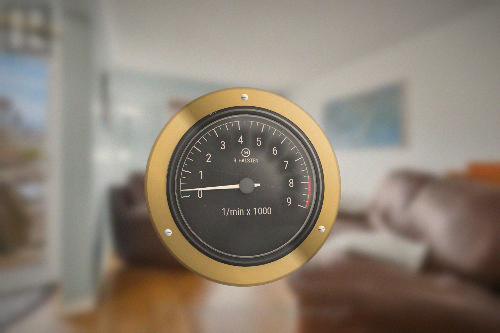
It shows 250 (rpm)
